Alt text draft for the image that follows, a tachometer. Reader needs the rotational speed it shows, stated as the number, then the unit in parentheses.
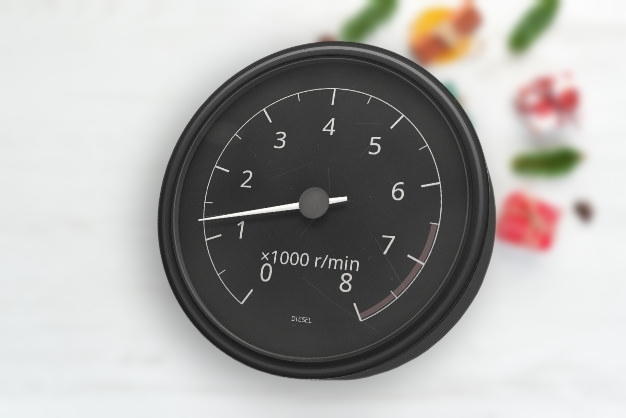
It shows 1250 (rpm)
